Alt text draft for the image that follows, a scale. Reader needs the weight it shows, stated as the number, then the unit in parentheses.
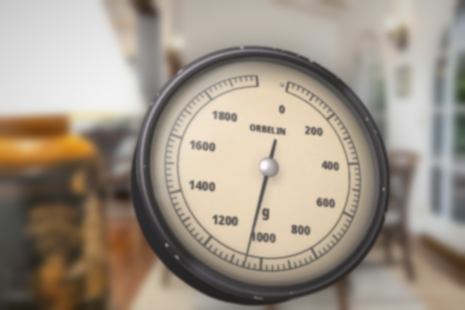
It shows 1060 (g)
